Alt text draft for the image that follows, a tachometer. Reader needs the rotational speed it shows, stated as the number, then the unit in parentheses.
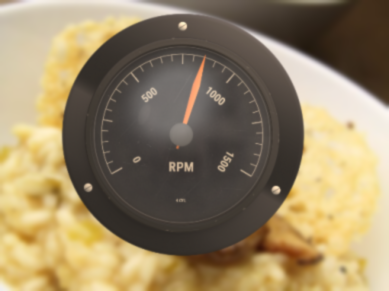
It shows 850 (rpm)
